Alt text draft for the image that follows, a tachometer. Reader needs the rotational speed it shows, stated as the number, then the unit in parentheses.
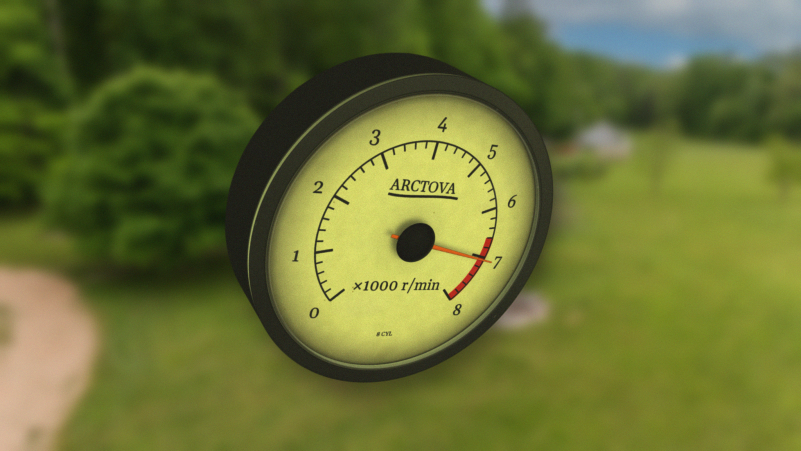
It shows 7000 (rpm)
